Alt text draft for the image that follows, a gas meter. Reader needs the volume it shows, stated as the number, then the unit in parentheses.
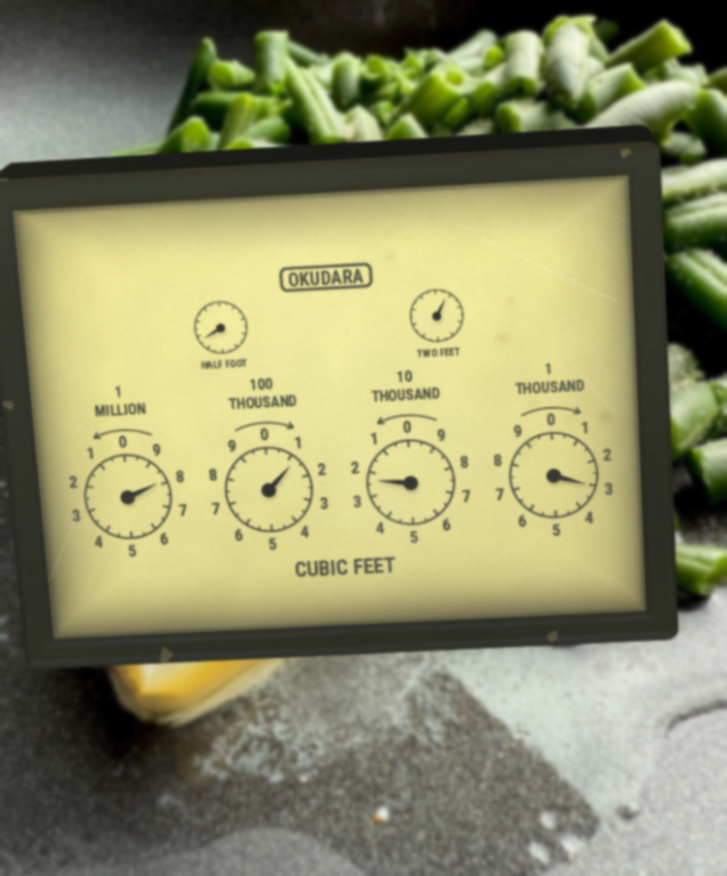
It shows 812300 (ft³)
